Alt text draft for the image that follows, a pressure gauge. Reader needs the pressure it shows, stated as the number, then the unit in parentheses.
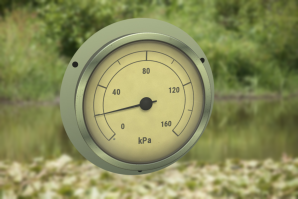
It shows 20 (kPa)
